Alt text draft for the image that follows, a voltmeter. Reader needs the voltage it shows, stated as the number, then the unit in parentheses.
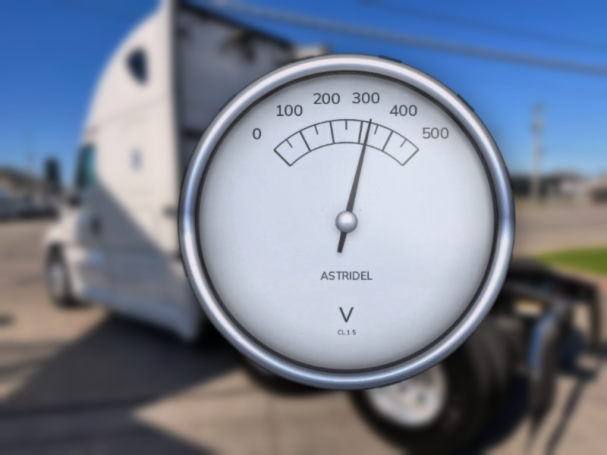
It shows 325 (V)
